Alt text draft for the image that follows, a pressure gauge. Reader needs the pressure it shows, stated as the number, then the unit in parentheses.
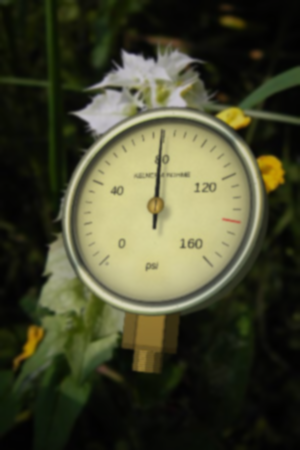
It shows 80 (psi)
